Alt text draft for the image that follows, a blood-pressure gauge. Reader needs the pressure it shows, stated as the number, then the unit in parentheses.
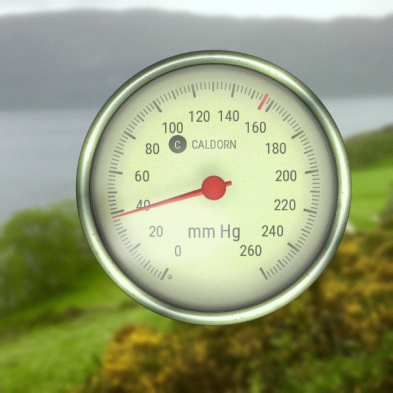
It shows 38 (mmHg)
